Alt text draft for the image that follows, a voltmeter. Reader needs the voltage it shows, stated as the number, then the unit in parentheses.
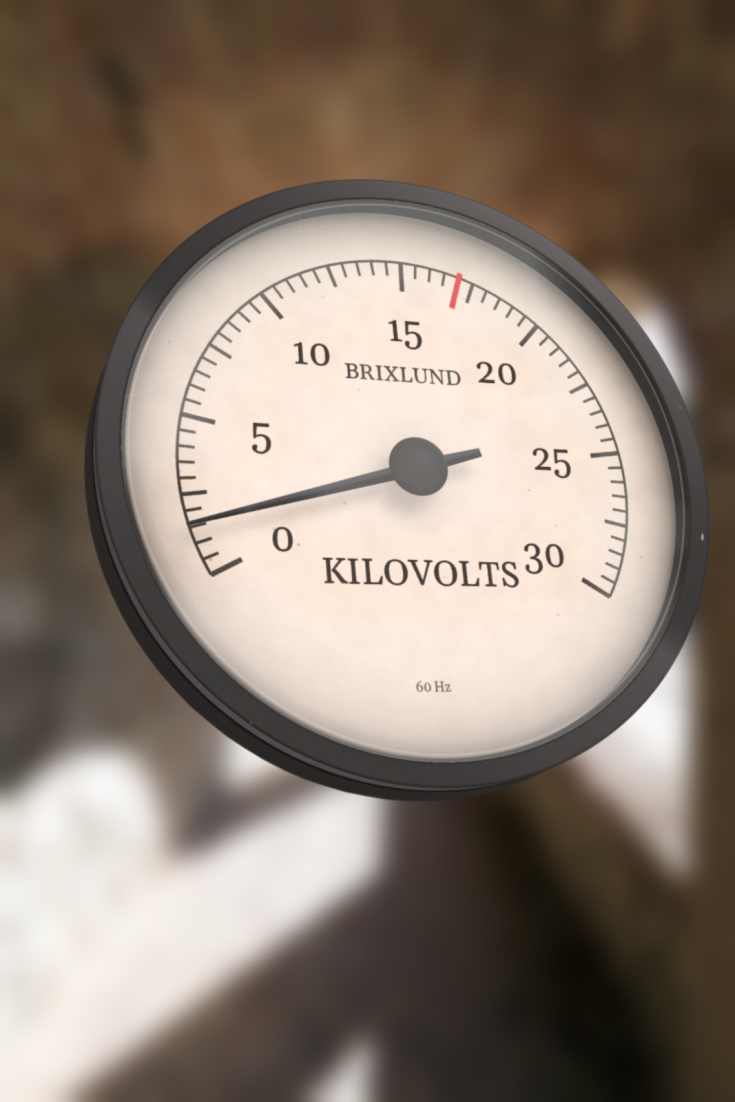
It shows 1.5 (kV)
